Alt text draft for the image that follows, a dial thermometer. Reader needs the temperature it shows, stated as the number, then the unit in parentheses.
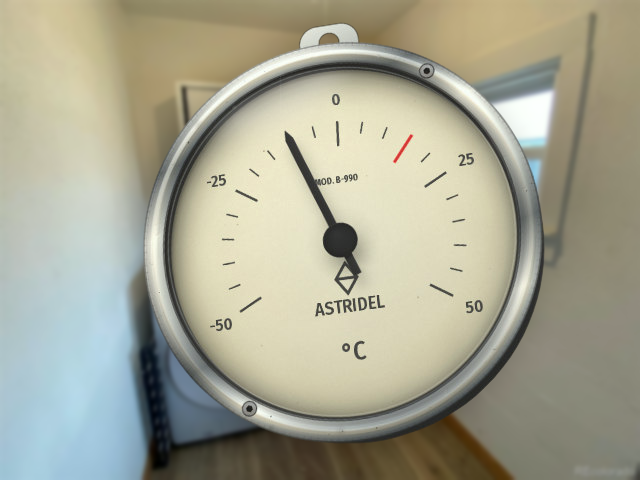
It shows -10 (°C)
